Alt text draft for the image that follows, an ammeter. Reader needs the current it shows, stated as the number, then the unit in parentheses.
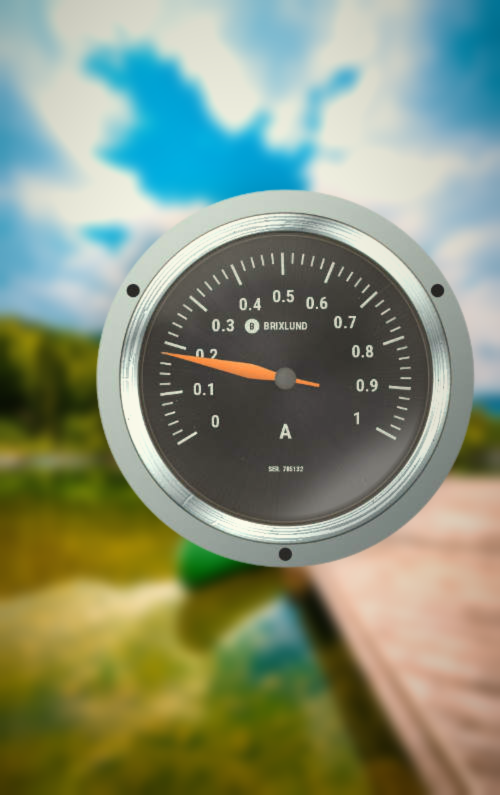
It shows 0.18 (A)
